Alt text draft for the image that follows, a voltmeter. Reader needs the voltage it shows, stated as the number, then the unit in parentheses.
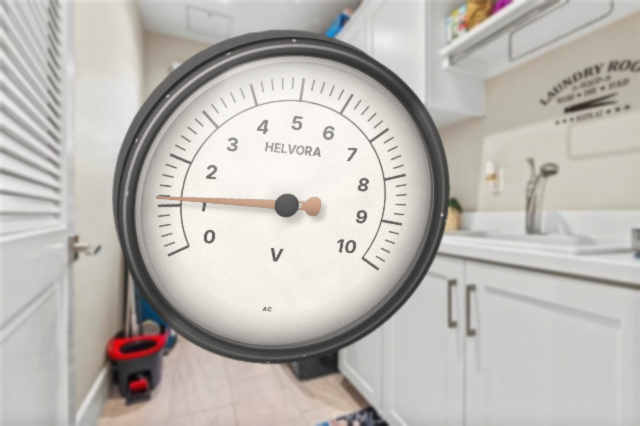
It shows 1.2 (V)
